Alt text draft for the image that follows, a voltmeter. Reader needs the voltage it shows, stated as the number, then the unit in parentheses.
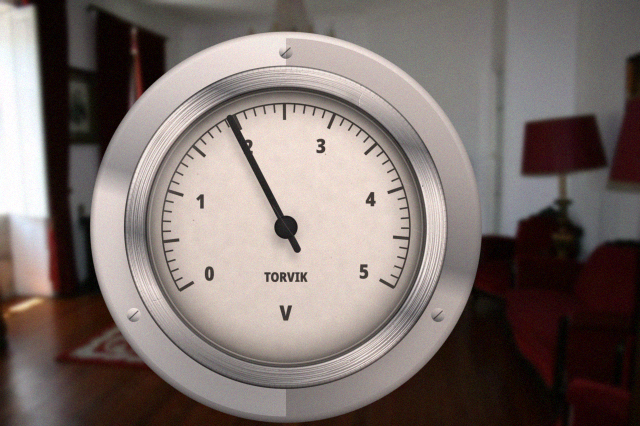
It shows 1.95 (V)
